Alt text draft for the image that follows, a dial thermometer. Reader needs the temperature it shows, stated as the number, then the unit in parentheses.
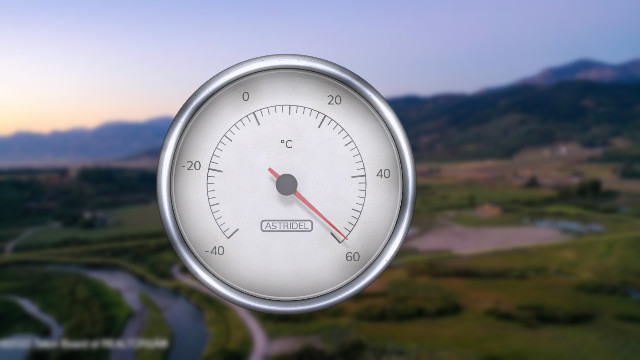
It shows 58 (°C)
